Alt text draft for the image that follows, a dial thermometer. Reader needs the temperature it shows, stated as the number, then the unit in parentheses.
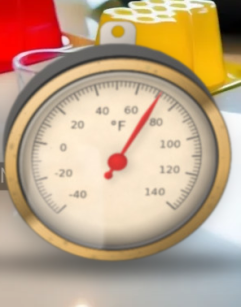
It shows 70 (°F)
